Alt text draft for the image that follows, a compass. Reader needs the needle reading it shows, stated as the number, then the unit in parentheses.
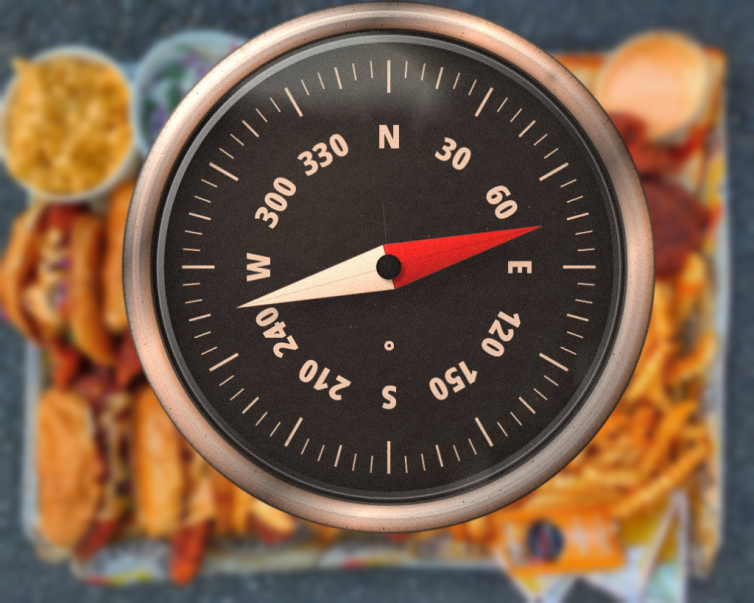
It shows 75 (°)
